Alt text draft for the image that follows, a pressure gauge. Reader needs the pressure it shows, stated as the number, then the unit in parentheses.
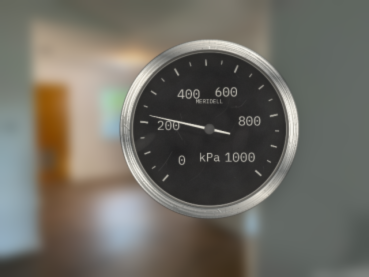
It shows 225 (kPa)
